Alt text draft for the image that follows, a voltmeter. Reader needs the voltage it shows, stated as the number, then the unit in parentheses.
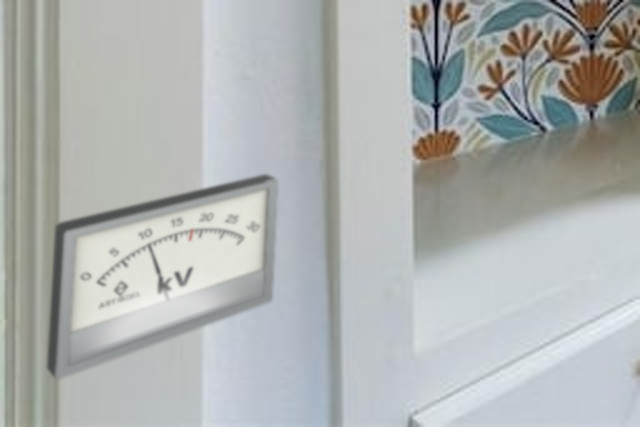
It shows 10 (kV)
